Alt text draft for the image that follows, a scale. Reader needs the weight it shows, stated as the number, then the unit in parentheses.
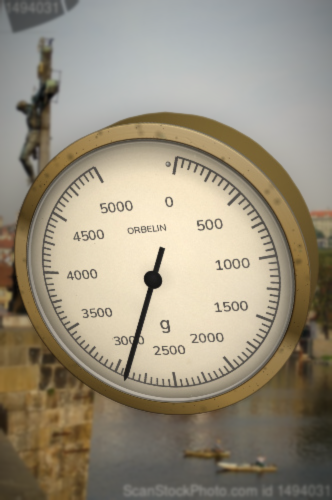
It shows 2900 (g)
